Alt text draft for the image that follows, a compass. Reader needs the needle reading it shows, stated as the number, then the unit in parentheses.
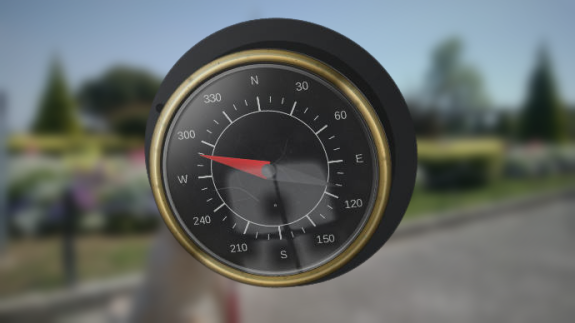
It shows 290 (°)
